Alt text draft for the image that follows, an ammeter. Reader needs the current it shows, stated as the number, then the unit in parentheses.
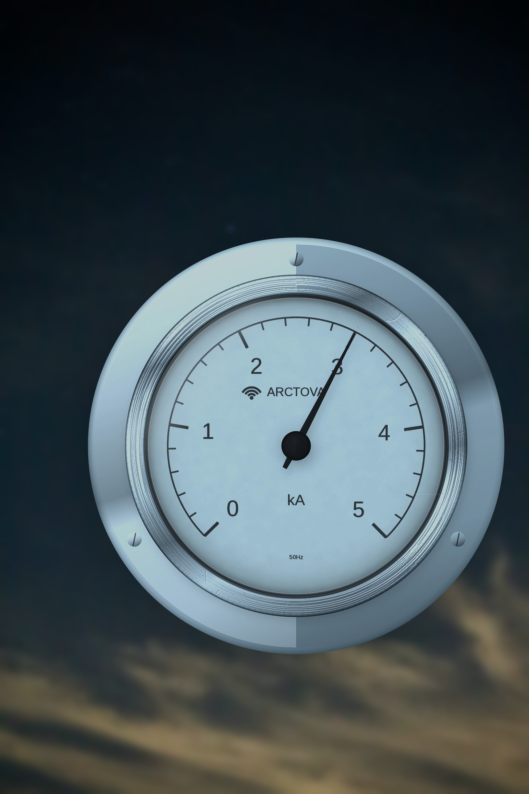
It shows 3 (kA)
